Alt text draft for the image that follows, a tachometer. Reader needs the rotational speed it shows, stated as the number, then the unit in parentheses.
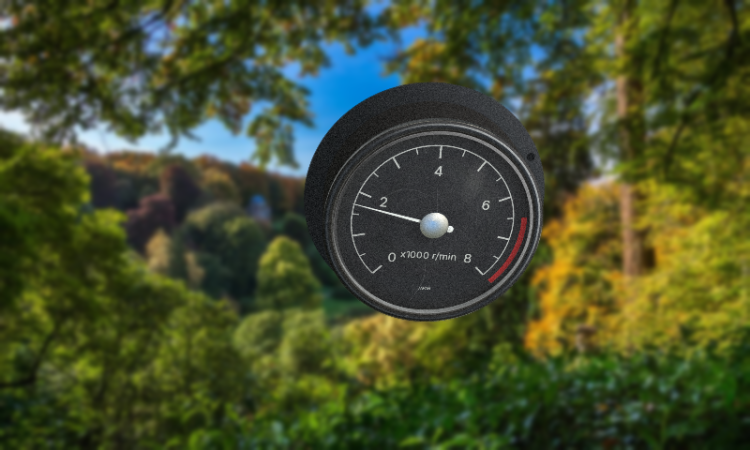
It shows 1750 (rpm)
